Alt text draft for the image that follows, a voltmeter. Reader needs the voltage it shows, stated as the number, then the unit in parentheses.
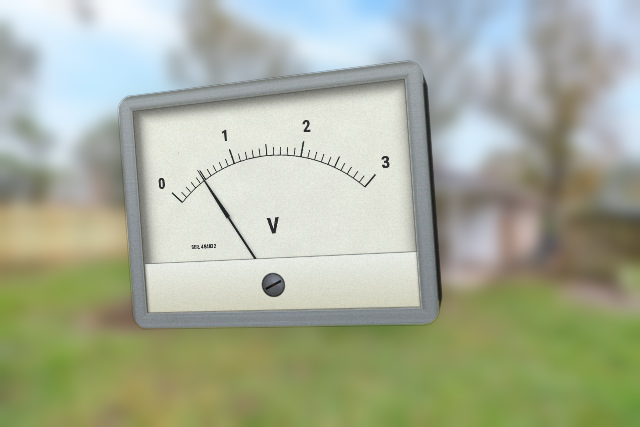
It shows 0.5 (V)
